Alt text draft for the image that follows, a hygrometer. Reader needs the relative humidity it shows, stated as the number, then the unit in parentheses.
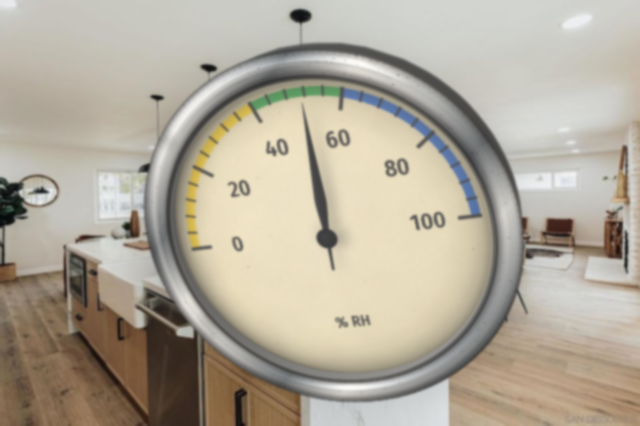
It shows 52 (%)
